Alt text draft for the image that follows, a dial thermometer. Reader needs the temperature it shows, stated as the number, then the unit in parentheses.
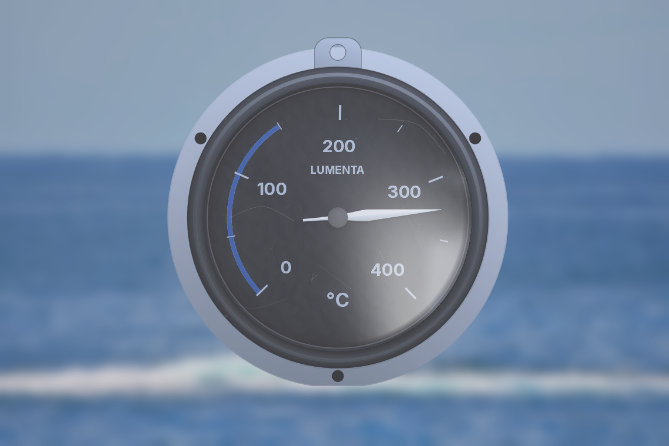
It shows 325 (°C)
